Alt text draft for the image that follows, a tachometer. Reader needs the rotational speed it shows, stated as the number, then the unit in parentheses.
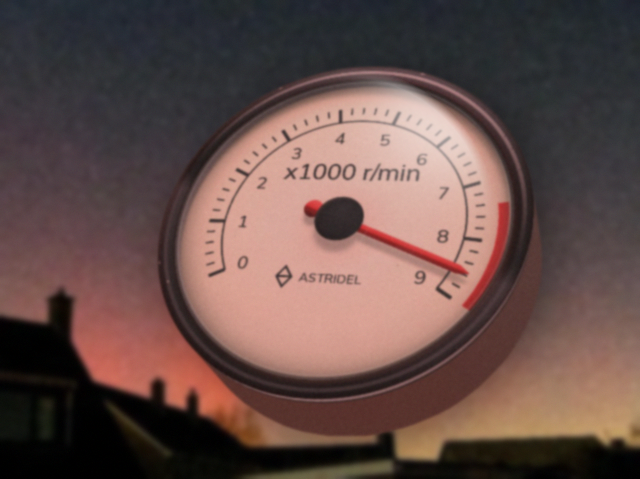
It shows 8600 (rpm)
